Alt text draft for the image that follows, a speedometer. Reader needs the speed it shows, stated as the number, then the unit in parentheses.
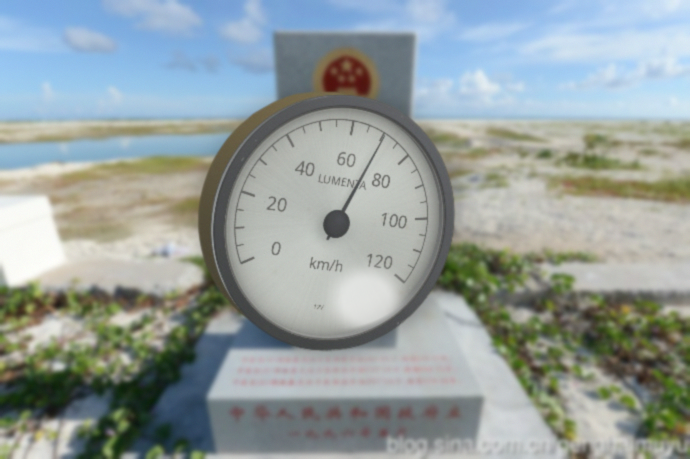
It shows 70 (km/h)
